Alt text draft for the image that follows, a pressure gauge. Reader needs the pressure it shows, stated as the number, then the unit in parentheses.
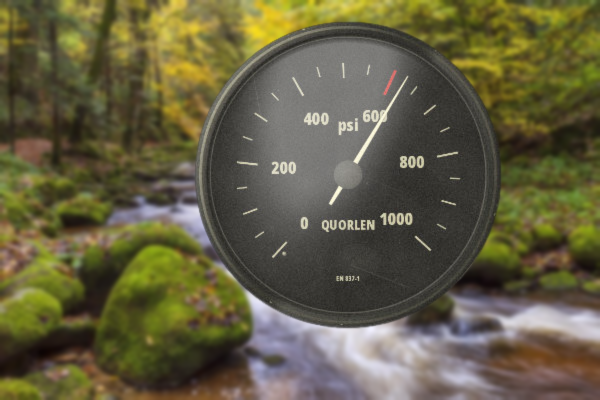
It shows 625 (psi)
